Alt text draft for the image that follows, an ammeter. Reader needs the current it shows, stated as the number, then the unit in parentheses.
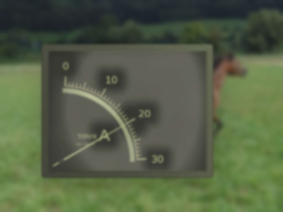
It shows 20 (A)
